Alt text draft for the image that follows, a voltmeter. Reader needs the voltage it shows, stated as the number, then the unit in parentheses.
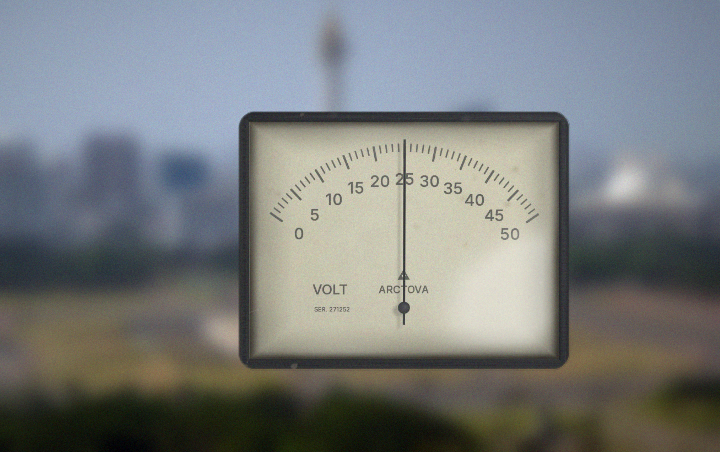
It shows 25 (V)
